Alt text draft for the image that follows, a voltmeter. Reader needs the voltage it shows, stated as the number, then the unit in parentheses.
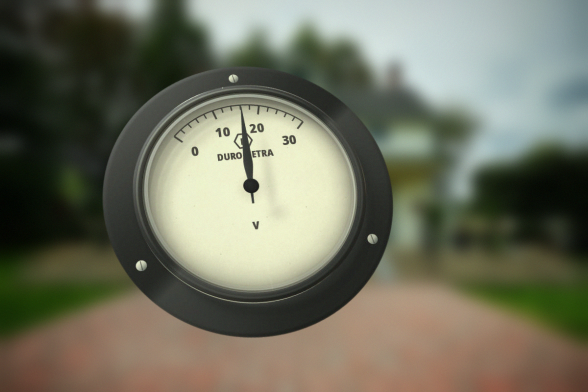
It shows 16 (V)
